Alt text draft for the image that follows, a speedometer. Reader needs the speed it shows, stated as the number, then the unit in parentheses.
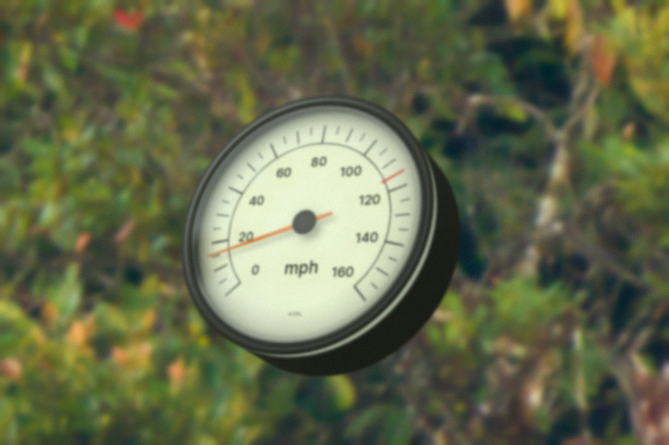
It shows 15 (mph)
